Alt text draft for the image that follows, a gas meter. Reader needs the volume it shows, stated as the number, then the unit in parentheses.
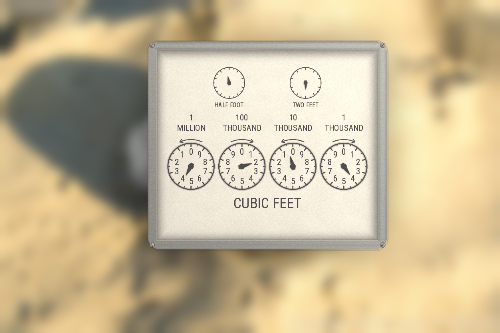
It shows 420400 (ft³)
